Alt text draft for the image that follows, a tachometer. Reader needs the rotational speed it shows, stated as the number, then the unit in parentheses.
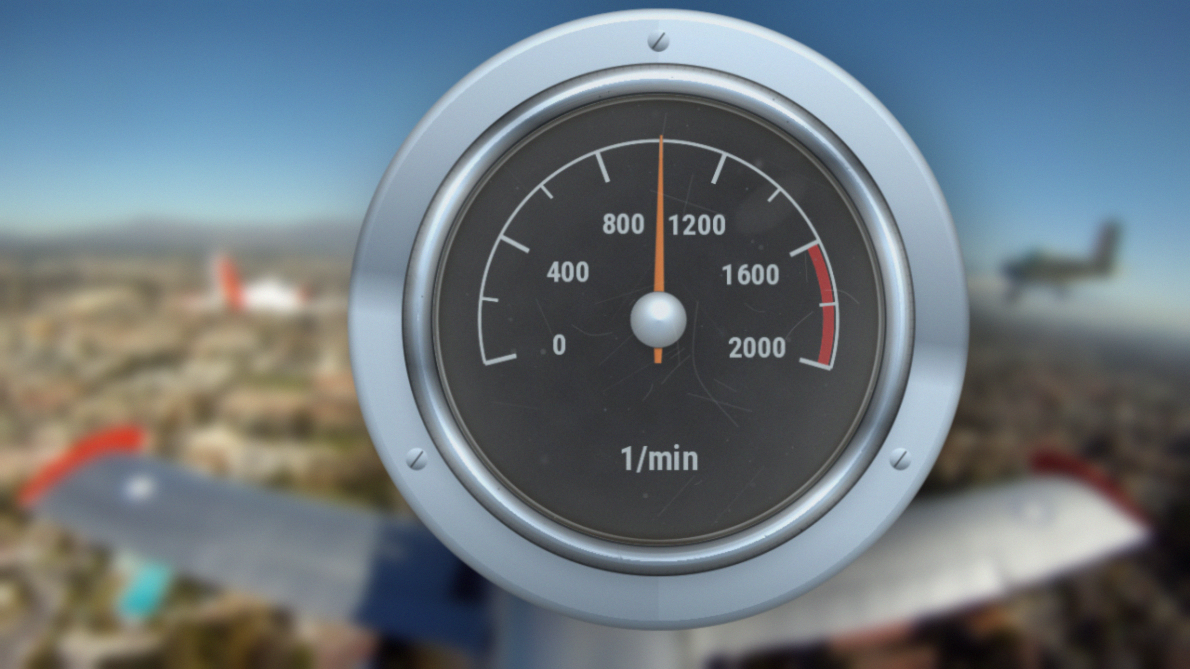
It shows 1000 (rpm)
